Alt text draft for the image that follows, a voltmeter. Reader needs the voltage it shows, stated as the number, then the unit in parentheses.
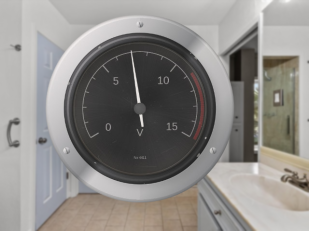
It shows 7 (V)
